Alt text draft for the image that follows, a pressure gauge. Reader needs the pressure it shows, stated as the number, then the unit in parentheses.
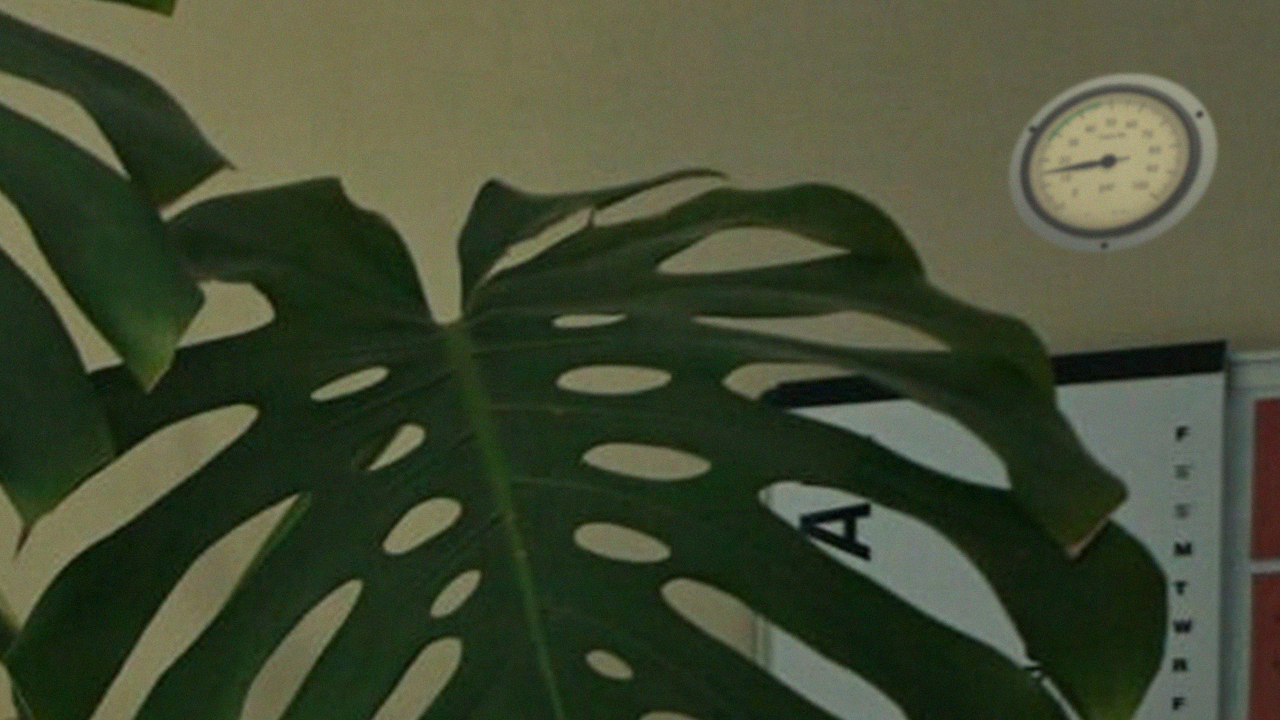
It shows 15 (psi)
